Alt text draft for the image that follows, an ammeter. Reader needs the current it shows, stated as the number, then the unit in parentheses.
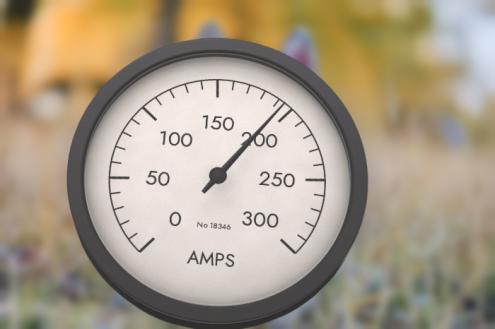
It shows 195 (A)
